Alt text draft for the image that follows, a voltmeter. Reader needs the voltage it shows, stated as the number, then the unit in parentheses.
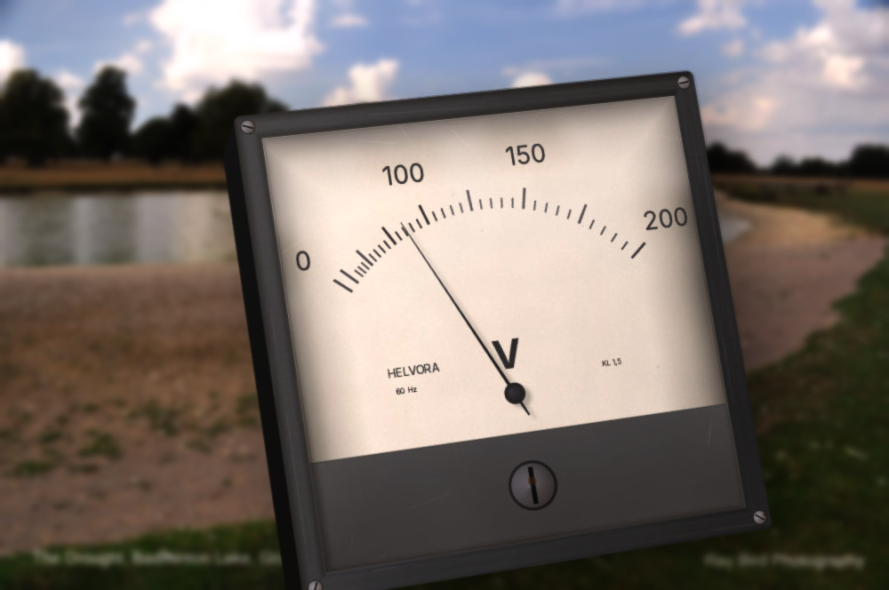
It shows 85 (V)
